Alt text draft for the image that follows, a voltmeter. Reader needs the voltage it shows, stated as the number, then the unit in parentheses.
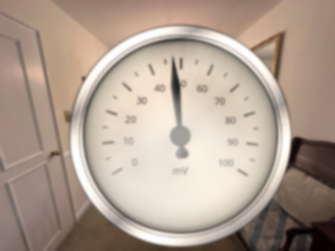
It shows 47.5 (mV)
